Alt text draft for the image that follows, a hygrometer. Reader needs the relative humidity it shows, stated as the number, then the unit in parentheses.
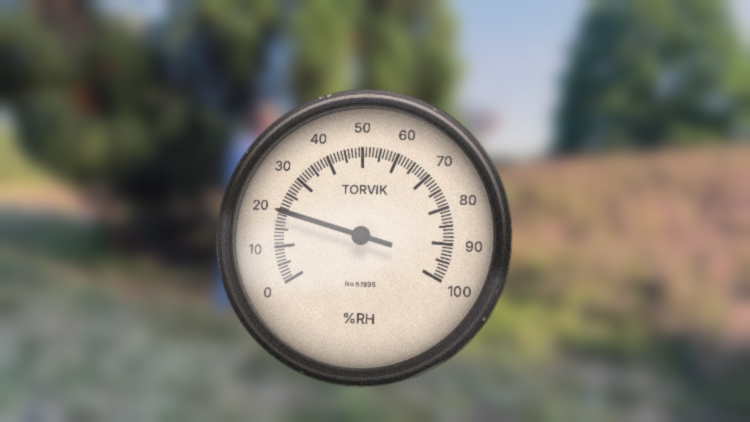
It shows 20 (%)
